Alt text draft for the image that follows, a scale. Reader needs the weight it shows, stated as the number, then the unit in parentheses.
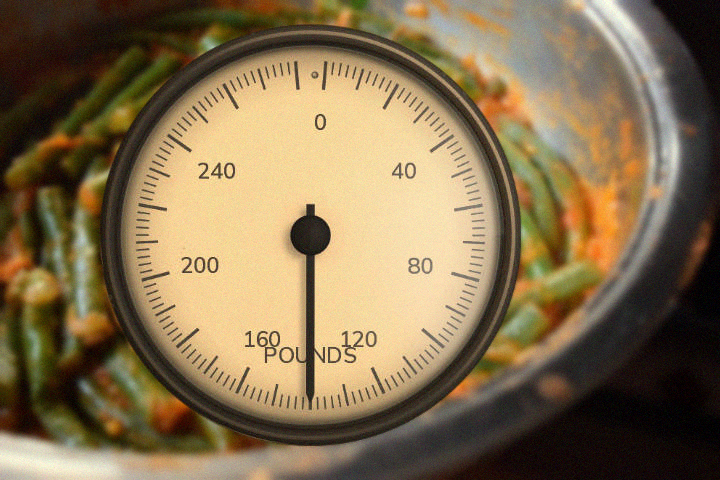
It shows 140 (lb)
